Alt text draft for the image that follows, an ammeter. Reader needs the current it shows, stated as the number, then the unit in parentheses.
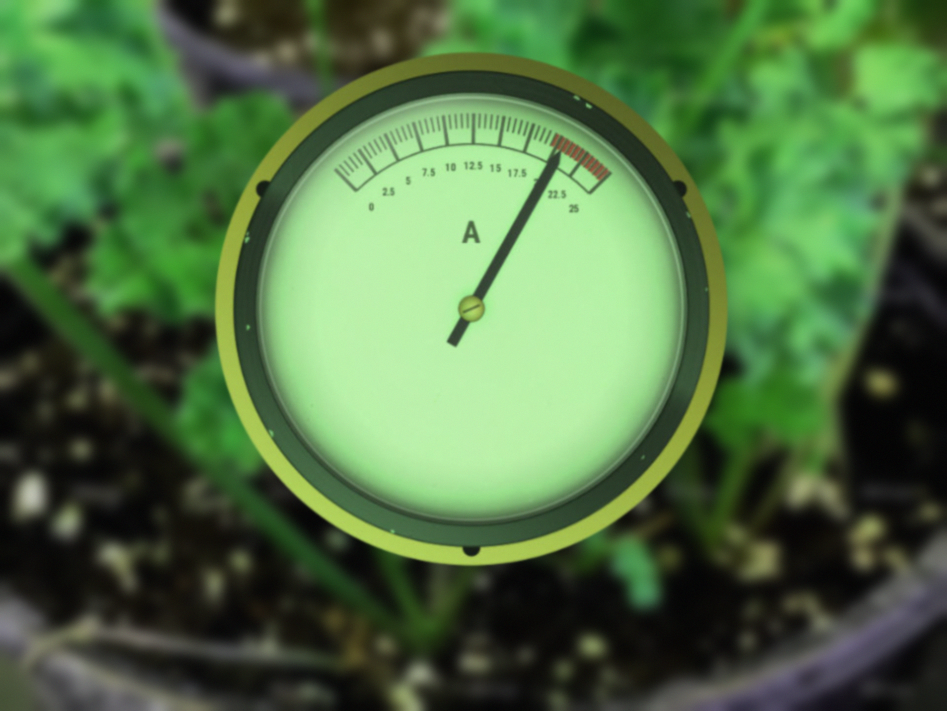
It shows 20.5 (A)
